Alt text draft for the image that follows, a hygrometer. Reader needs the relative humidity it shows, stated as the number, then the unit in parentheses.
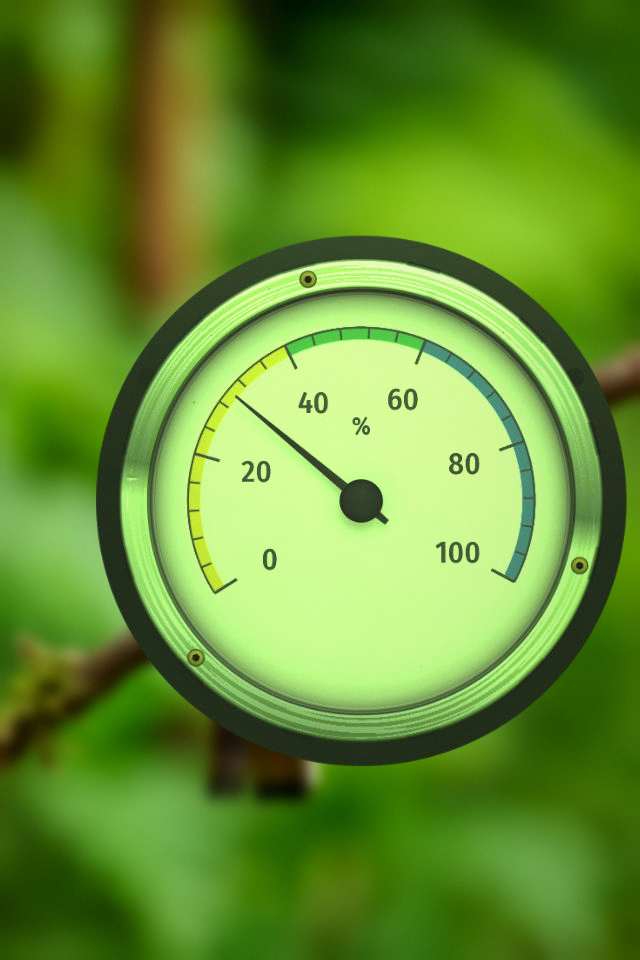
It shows 30 (%)
